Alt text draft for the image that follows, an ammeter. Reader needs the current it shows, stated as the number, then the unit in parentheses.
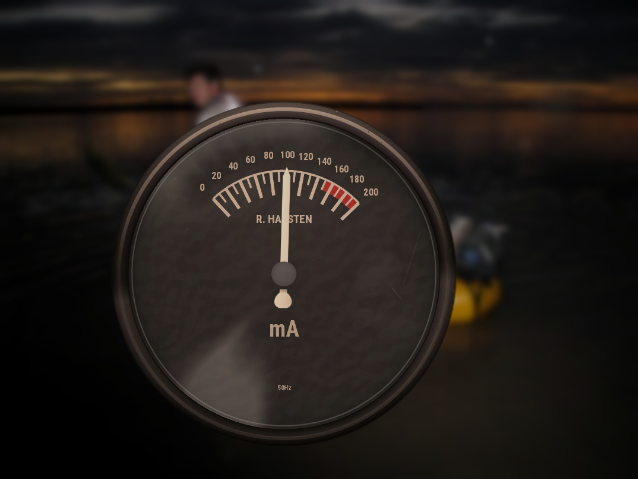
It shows 100 (mA)
